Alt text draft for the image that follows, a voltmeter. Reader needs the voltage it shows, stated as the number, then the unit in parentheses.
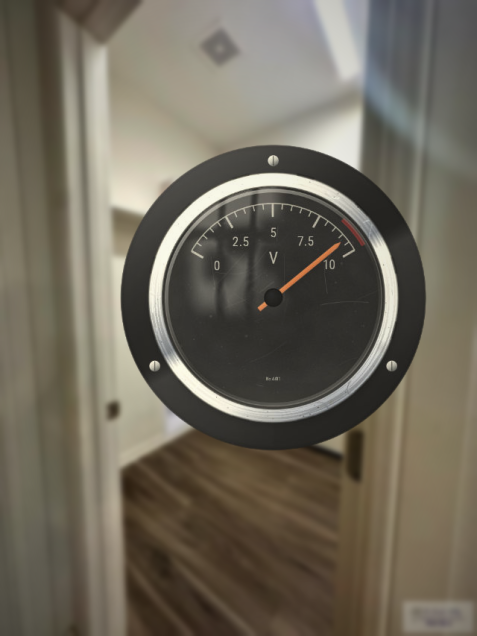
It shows 9.25 (V)
